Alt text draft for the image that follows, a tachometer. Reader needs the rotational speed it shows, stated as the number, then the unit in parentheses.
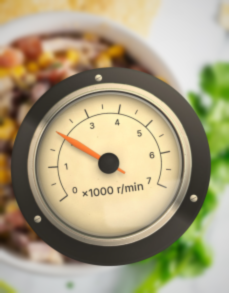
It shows 2000 (rpm)
